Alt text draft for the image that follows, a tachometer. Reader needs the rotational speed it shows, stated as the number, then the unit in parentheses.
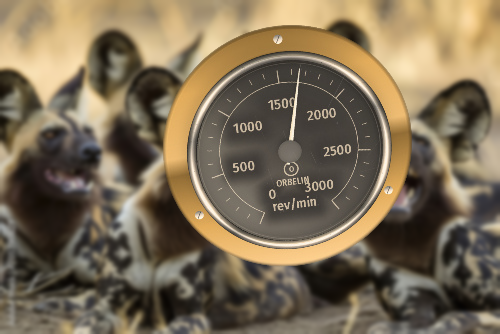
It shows 1650 (rpm)
